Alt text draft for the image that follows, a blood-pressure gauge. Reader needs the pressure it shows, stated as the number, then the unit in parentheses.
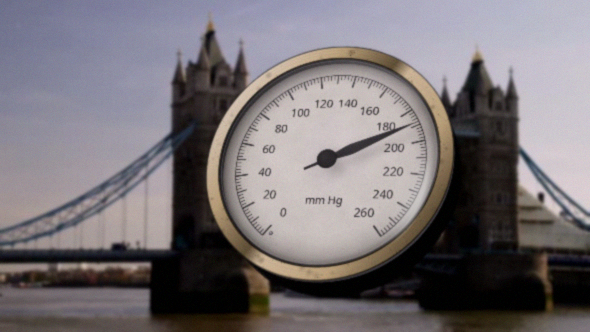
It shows 190 (mmHg)
